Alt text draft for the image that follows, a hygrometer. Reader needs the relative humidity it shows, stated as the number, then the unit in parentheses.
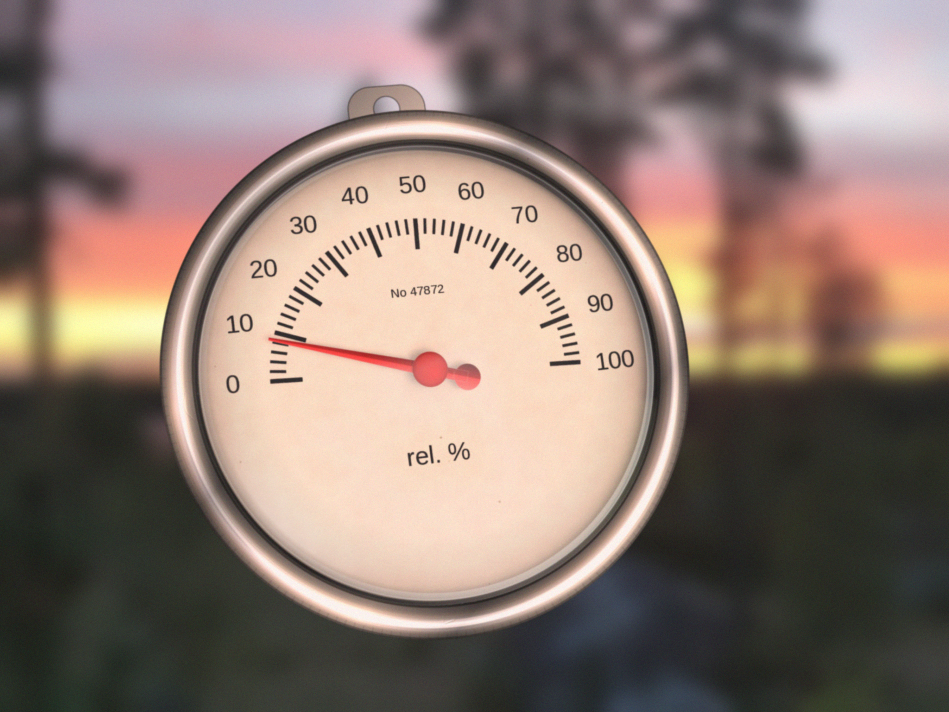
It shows 8 (%)
